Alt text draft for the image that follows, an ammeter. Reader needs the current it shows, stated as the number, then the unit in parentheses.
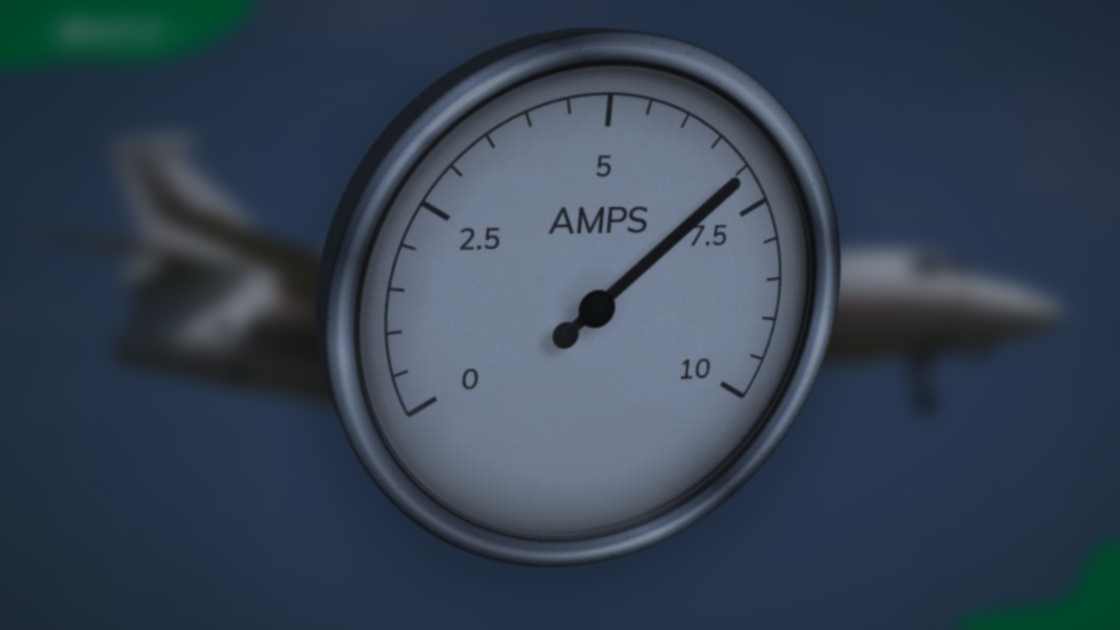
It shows 7 (A)
